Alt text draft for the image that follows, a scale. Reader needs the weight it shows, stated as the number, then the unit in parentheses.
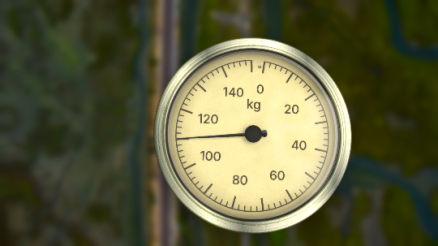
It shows 110 (kg)
